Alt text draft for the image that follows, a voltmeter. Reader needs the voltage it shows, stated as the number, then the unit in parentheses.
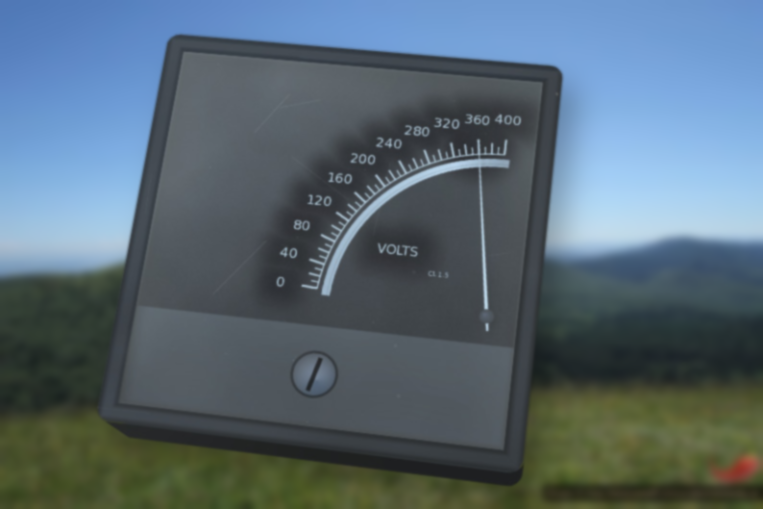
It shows 360 (V)
